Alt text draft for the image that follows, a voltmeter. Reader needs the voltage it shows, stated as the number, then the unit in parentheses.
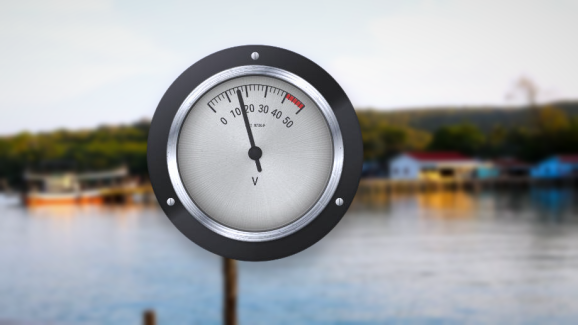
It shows 16 (V)
